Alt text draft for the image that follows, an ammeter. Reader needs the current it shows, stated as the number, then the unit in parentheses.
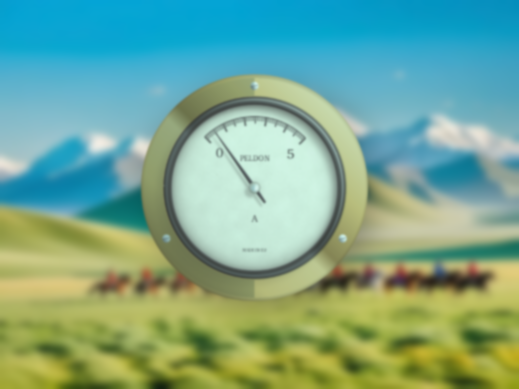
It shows 0.5 (A)
